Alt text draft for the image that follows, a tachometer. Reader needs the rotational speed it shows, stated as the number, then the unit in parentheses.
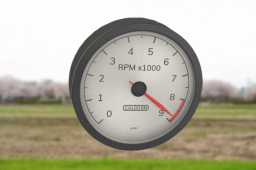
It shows 8750 (rpm)
